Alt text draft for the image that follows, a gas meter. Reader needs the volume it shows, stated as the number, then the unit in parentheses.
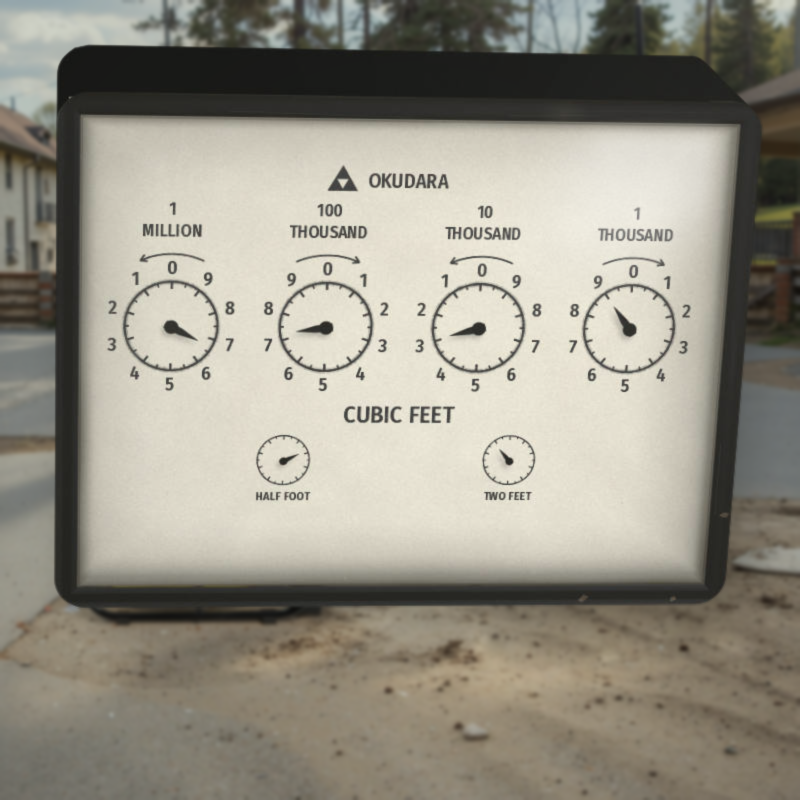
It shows 672900 (ft³)
